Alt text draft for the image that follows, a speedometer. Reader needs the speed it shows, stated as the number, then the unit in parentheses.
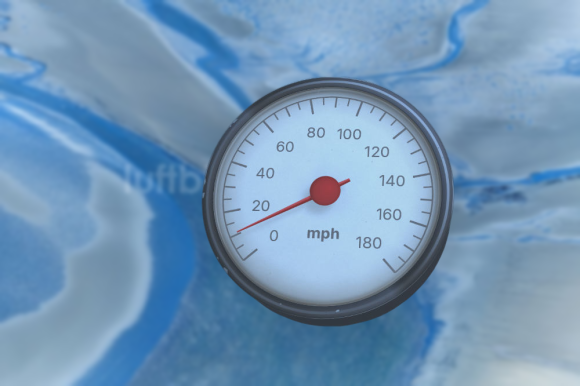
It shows 10 (mph)
